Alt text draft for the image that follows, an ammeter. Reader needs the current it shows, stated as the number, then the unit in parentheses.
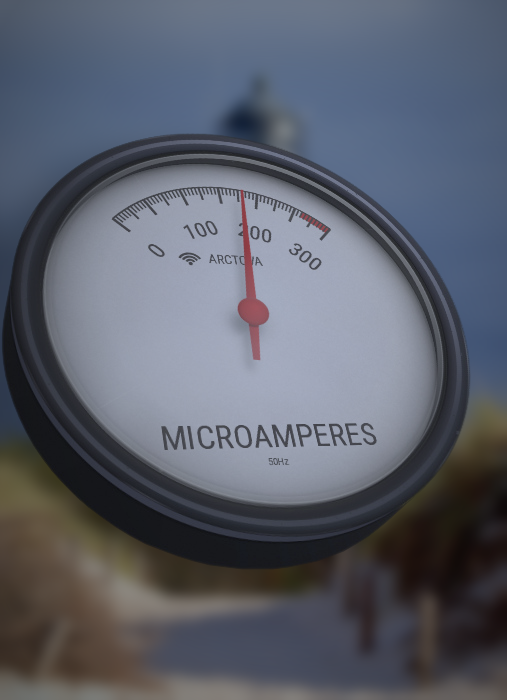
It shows 175 (µA)
